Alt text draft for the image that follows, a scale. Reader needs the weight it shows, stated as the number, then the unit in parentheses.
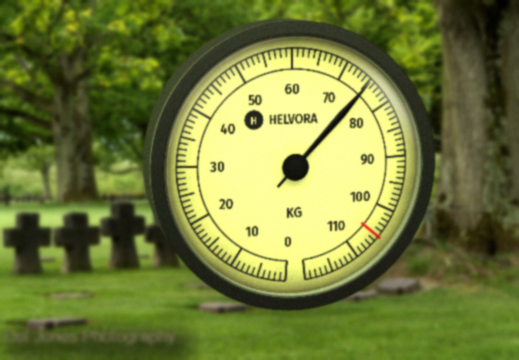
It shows 75 (kg)
